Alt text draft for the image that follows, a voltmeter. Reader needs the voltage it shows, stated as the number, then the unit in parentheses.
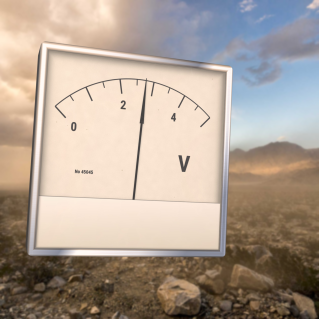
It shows 2.75 (V)
